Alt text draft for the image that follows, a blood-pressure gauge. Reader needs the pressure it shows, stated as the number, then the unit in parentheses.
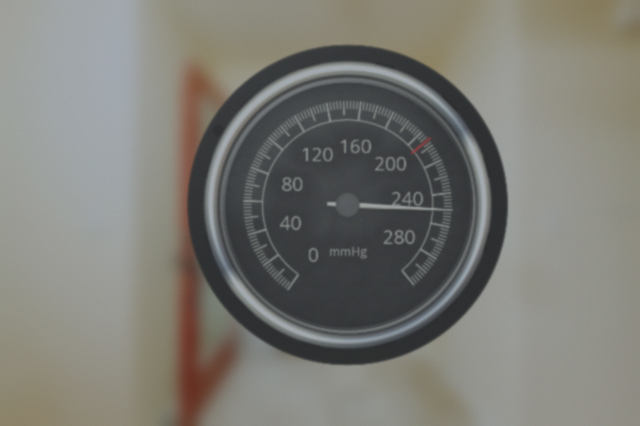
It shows 250 (mmHg)
